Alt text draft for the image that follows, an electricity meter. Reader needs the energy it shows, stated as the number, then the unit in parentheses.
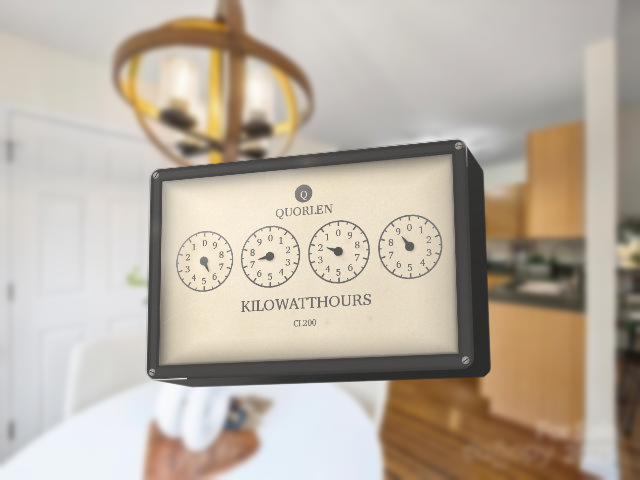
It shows 5719 (kWh)
